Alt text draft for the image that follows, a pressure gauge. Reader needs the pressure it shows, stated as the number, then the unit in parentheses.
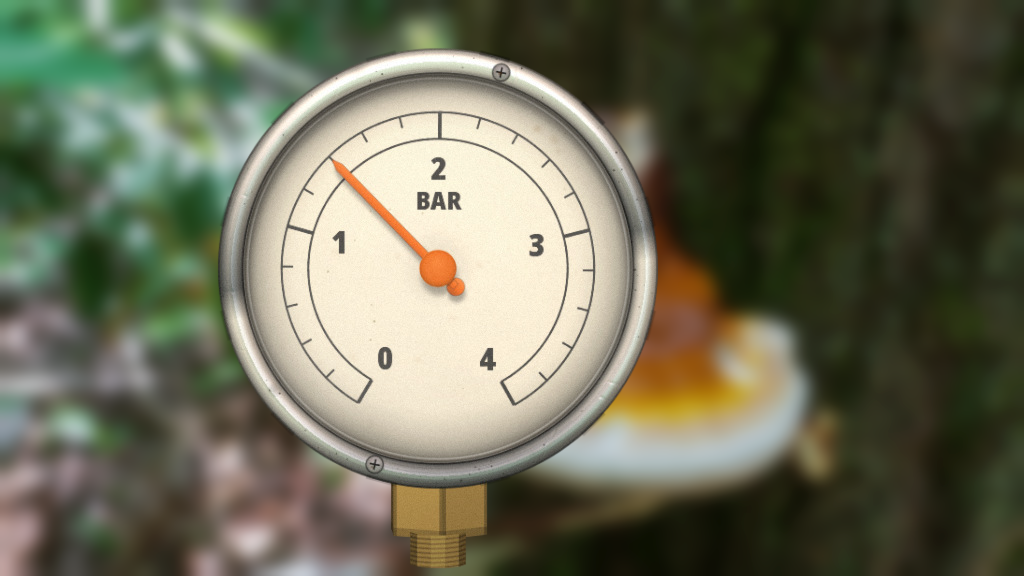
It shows 1.4 (bar)
